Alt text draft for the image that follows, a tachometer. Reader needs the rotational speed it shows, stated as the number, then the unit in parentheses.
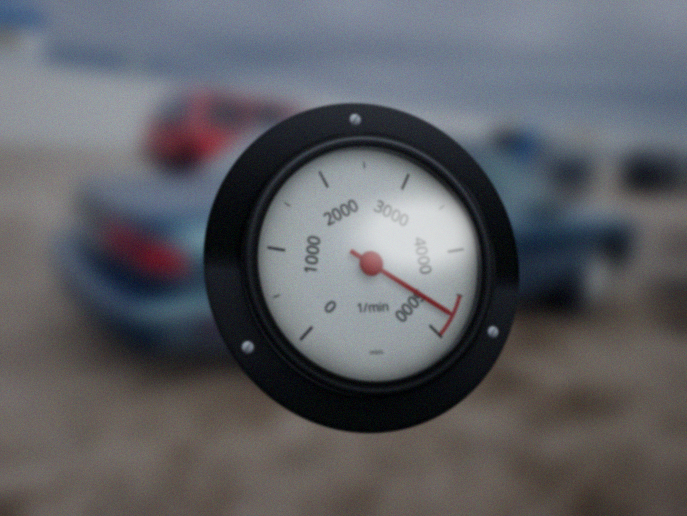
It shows 4750 (rpm)
